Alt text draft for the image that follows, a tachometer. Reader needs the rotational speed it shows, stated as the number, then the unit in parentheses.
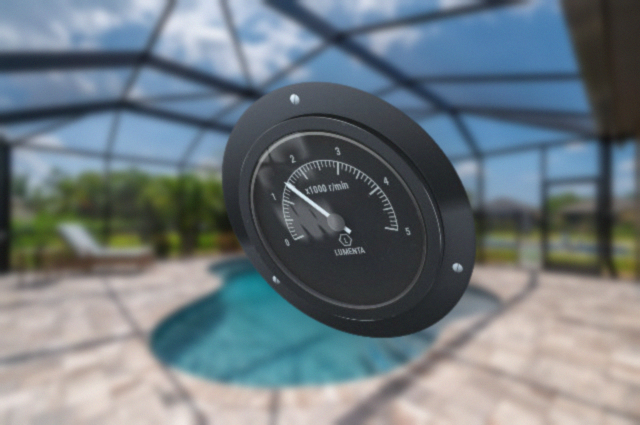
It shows 1500 (rpm)
